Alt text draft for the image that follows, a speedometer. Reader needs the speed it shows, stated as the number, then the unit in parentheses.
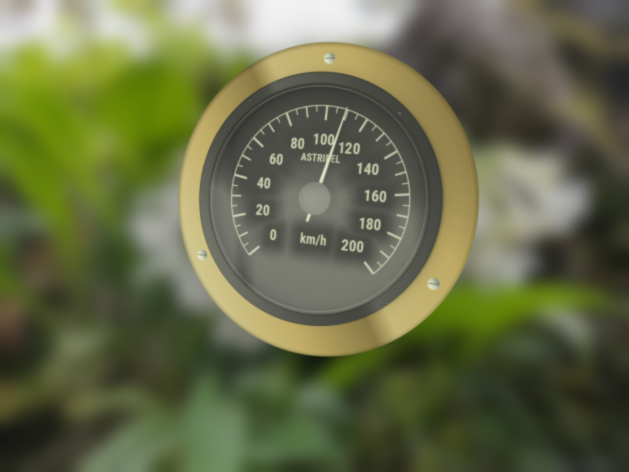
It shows 110 (km/h)
